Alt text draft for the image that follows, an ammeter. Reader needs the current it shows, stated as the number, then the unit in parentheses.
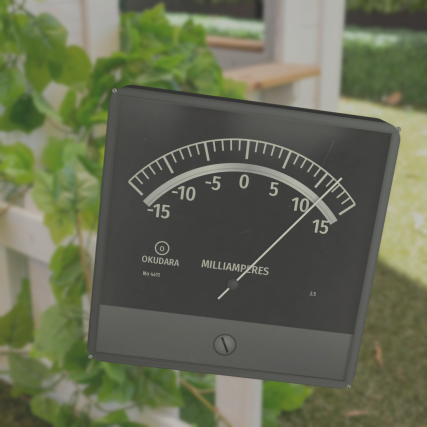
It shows 11.5 (mA)
